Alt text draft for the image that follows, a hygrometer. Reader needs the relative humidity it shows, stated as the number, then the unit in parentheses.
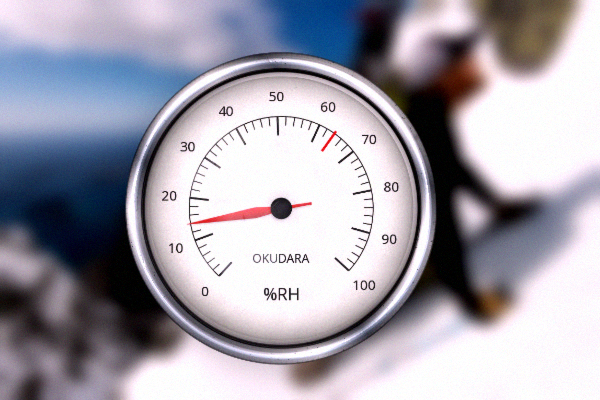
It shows 14 (%)
